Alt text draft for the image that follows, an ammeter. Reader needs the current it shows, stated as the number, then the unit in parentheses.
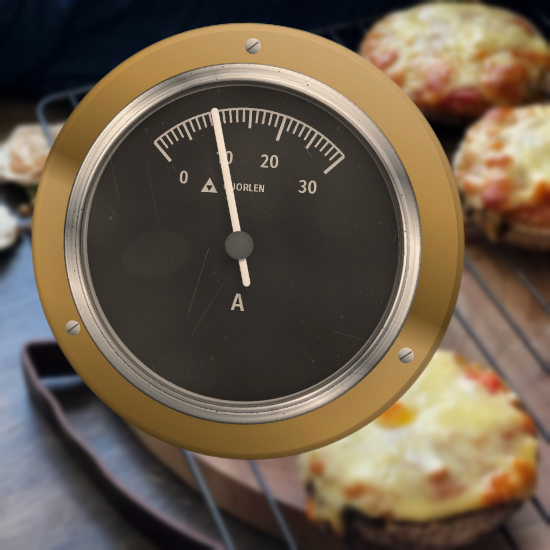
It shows 10 (A)
